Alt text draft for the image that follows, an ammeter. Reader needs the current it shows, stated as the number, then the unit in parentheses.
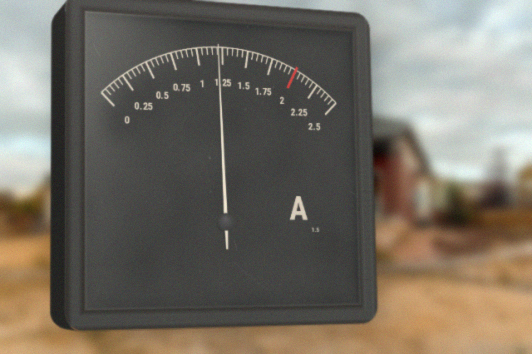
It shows 1.2 (A)
